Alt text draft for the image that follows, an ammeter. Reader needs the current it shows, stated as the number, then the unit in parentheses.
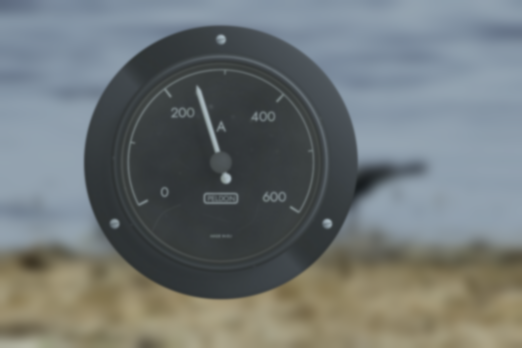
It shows 250 (A)
